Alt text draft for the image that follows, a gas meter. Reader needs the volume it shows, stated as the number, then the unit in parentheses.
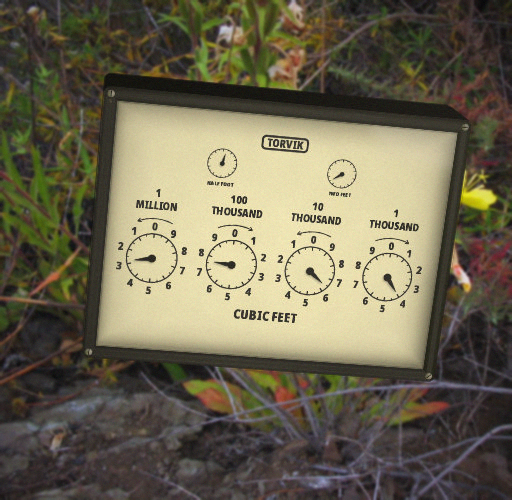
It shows 276400 (ft³)
